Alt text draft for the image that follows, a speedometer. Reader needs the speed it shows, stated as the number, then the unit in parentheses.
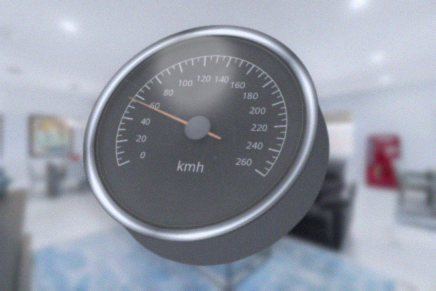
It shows 55 (km/h)
